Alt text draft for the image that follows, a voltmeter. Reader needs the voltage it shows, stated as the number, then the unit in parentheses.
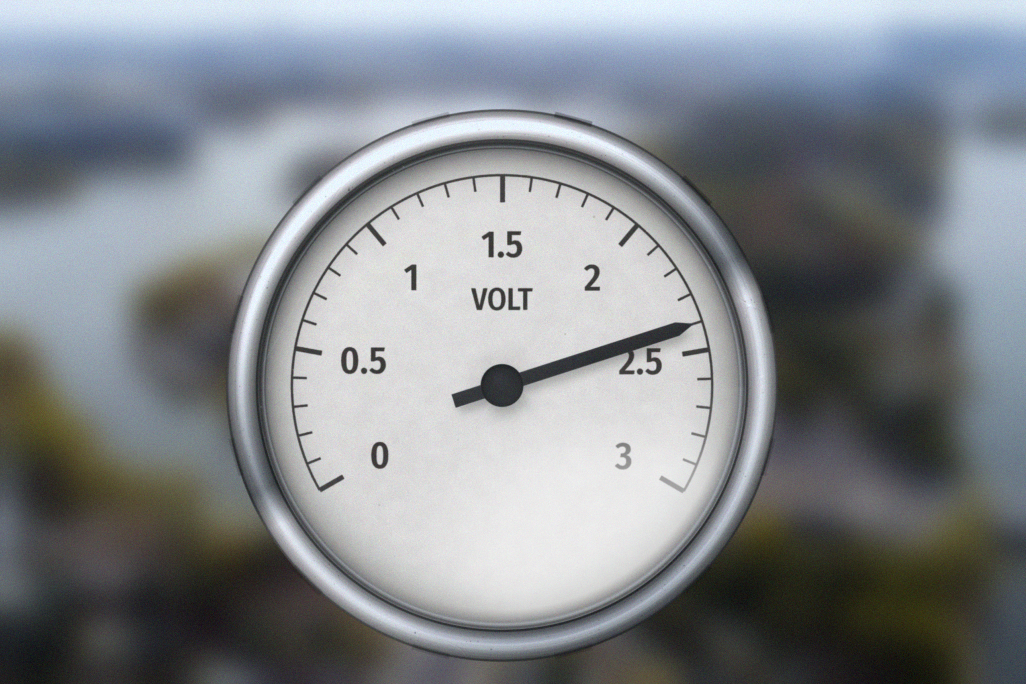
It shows 2.4 (V)
